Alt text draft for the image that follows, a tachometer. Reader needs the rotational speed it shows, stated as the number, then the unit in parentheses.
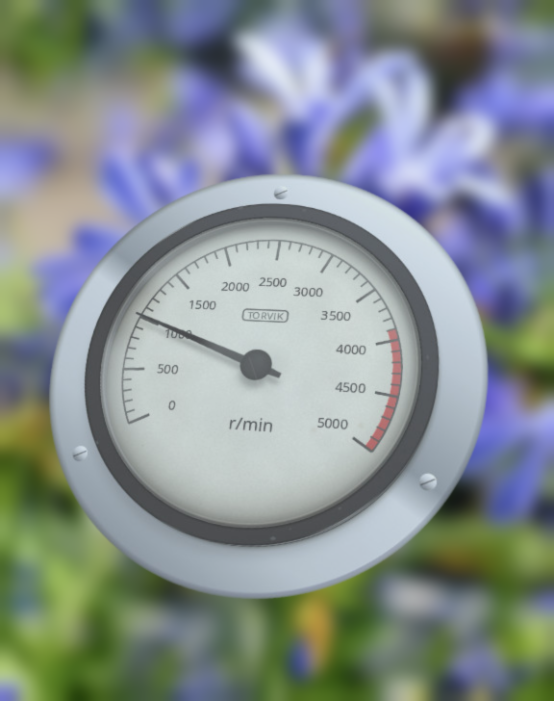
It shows 1000 (rpm)
